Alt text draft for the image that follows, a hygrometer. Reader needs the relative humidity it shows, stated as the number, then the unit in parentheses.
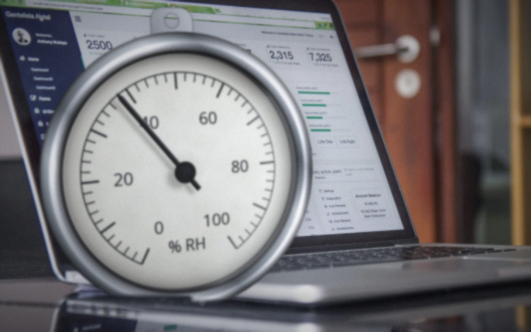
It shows 38 (%)
